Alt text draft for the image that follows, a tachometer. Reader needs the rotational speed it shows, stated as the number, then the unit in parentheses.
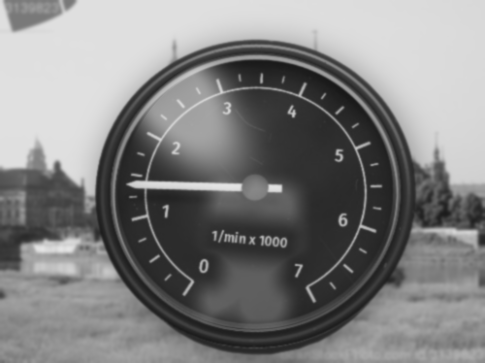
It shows 1375 (rpm)
